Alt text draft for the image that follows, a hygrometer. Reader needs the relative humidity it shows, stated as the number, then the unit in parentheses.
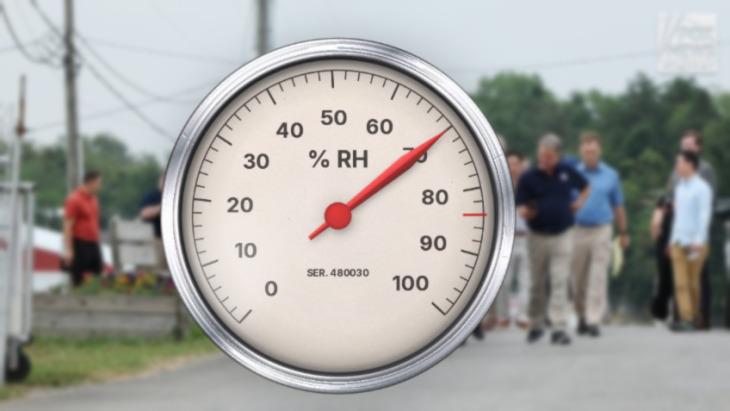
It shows 70 (%)
